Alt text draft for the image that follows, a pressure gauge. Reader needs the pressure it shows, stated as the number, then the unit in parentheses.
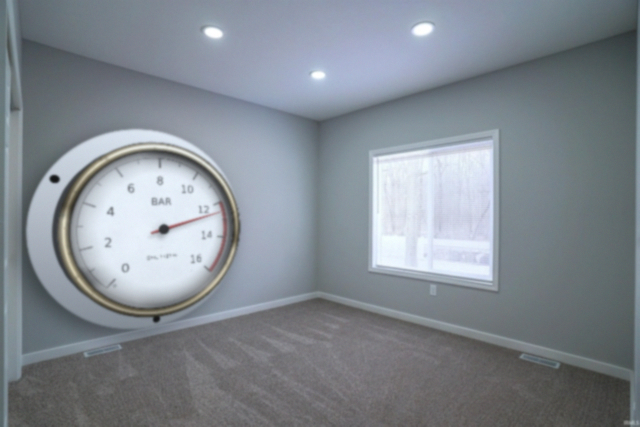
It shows 12.5 (bar)
